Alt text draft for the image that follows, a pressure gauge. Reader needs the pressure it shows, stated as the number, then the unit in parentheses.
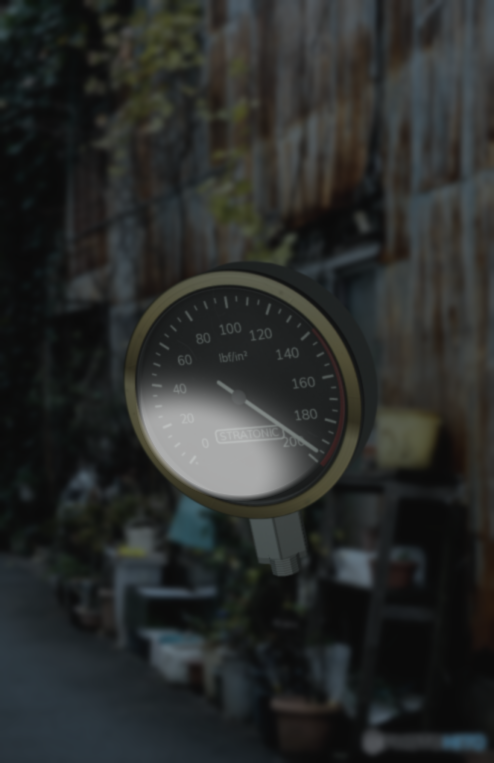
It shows 195 (psi)
